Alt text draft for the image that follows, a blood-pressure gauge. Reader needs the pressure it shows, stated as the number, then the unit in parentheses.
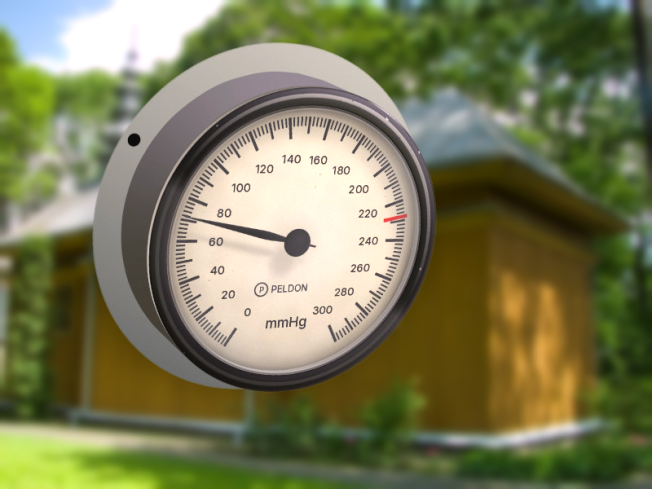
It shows 72 (mmHg)
